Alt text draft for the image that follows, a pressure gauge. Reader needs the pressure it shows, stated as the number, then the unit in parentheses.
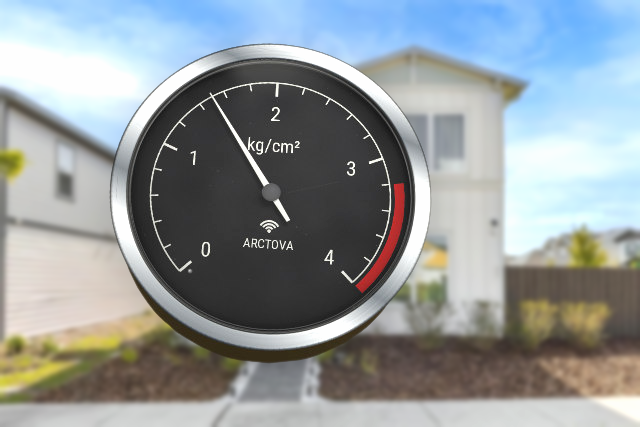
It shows 1.5 (kg/cm²)
